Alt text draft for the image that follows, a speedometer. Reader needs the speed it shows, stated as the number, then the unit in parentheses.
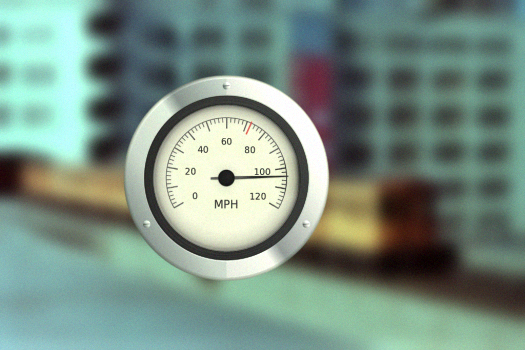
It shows 104 (mph)
